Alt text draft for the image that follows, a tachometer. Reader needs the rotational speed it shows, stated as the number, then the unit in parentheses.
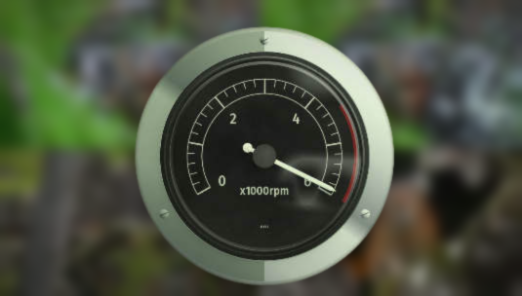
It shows 5900 (rpm)
